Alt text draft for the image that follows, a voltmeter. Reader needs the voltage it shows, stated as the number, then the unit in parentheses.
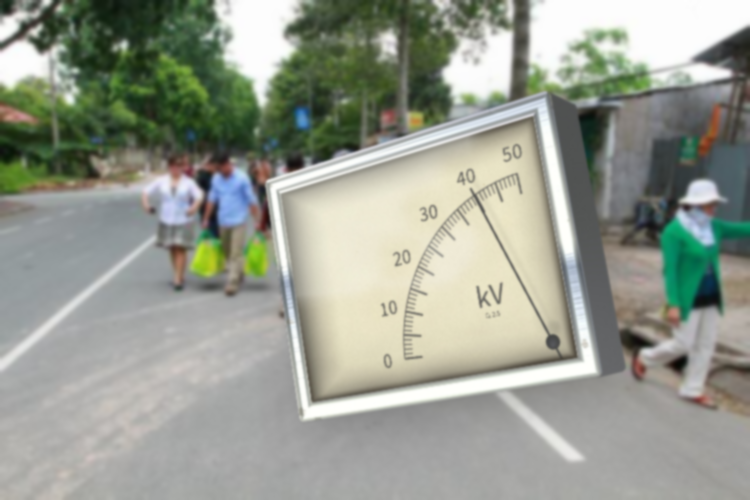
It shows 40 (kV)
